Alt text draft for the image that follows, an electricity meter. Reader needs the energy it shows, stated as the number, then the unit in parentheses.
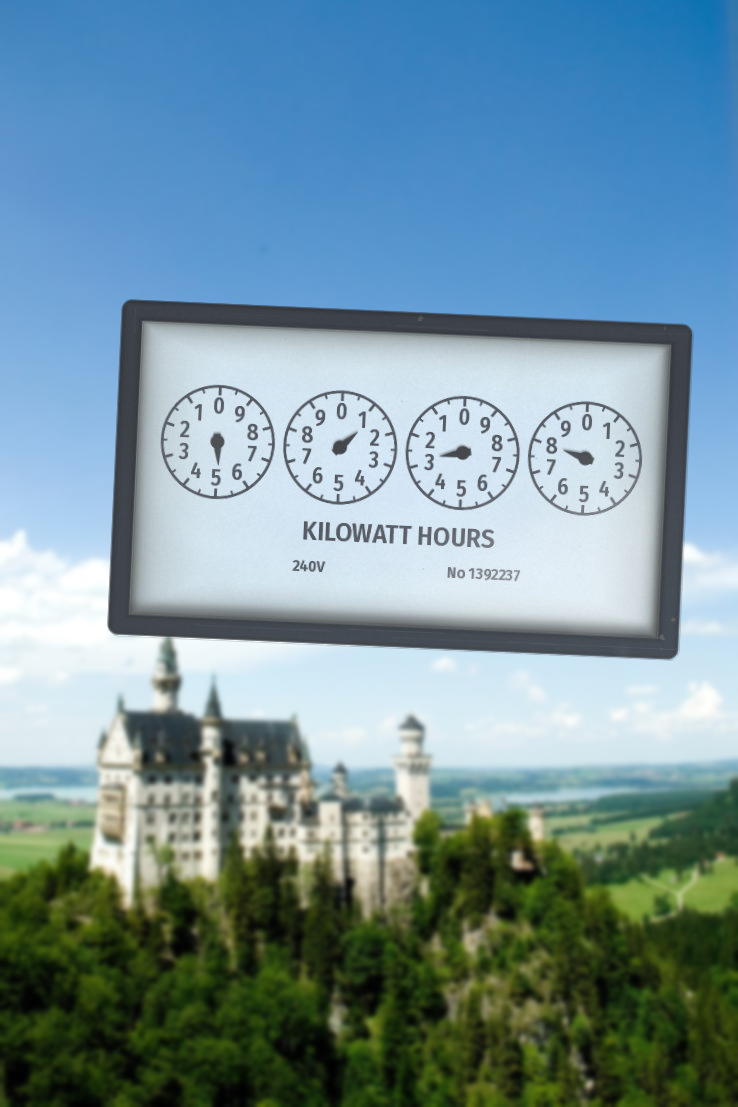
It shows 5128 (kWh)
